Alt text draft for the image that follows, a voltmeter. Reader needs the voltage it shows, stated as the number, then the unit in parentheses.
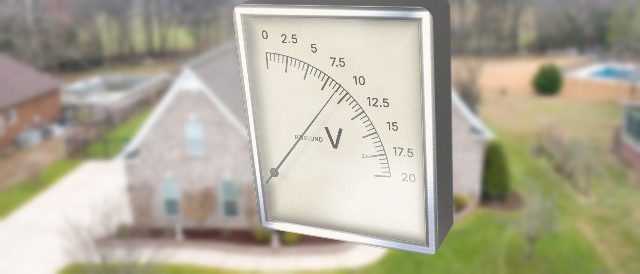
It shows 9 (V)
